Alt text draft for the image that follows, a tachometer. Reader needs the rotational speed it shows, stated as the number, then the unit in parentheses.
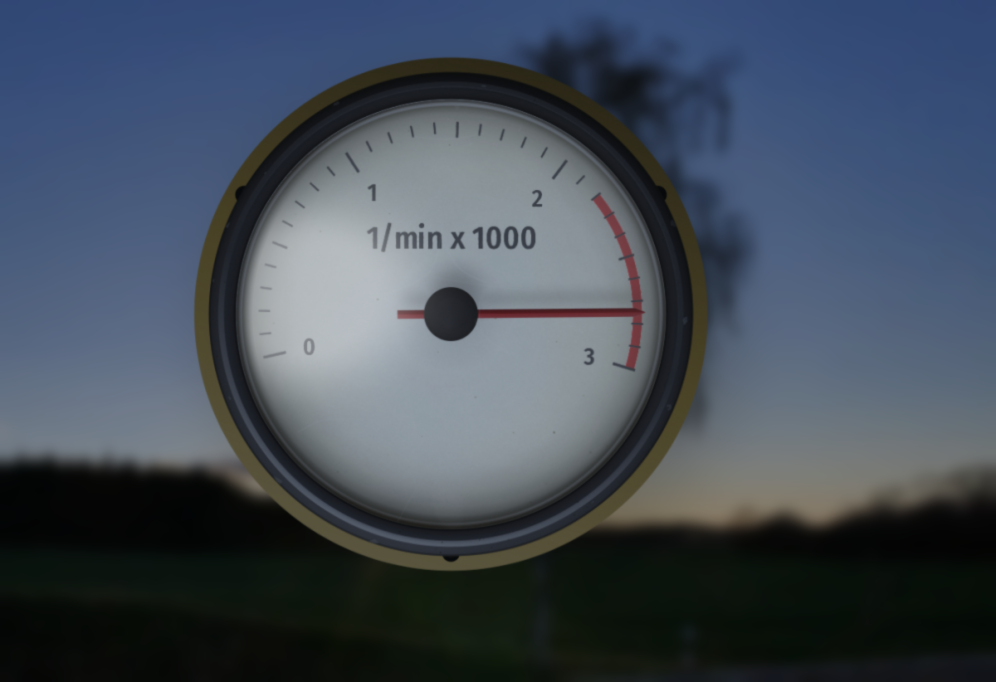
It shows 2750 (rpm)
